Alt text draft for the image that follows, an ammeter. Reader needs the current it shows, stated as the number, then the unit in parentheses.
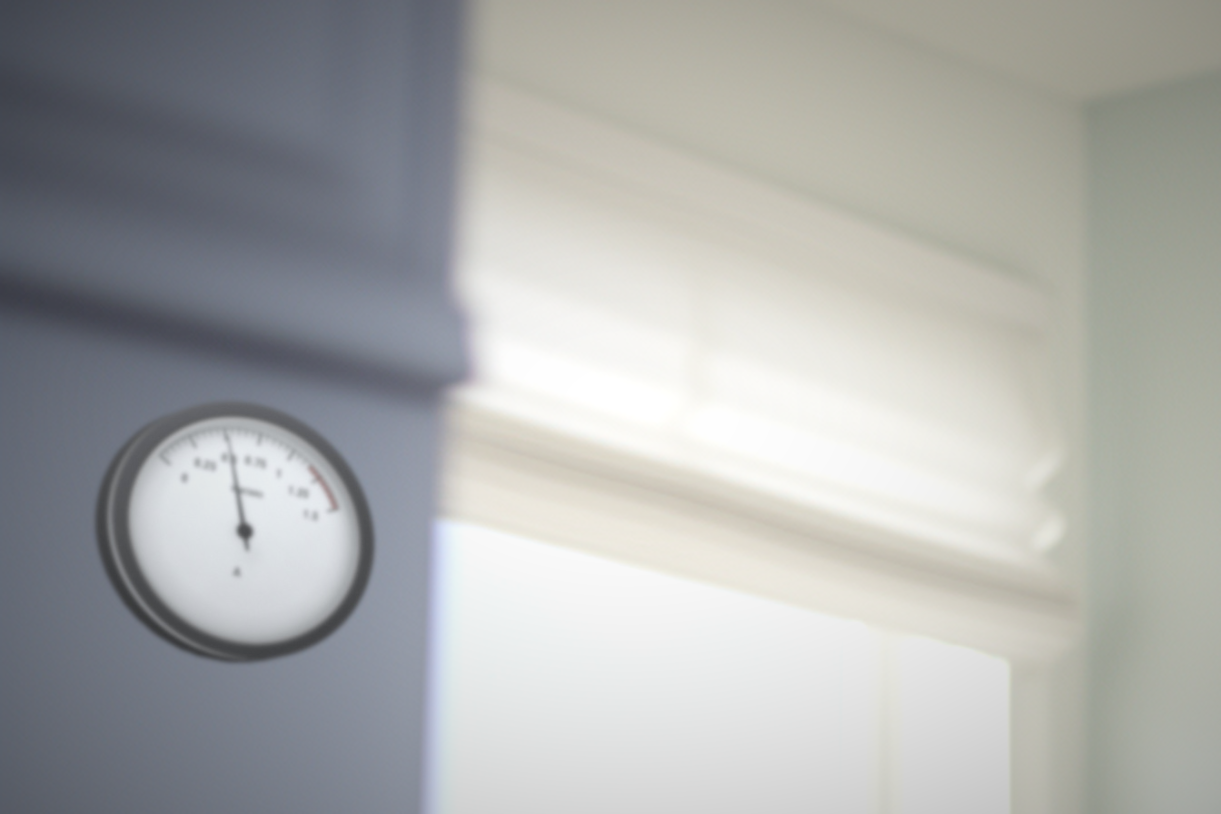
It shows 0.5 (A)
